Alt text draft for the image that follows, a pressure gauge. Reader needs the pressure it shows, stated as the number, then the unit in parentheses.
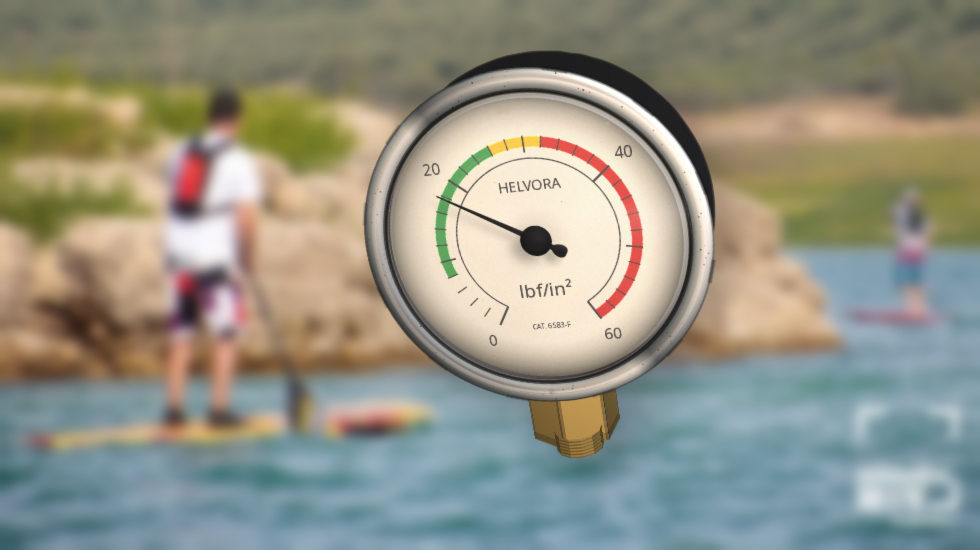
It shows 18 (psi)
